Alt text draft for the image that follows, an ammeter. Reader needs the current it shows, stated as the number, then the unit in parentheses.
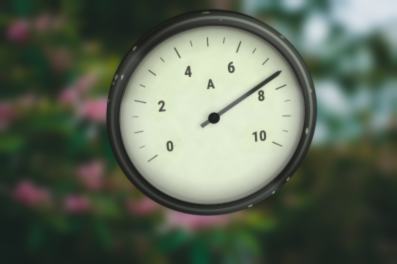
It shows 7.5 (A)
